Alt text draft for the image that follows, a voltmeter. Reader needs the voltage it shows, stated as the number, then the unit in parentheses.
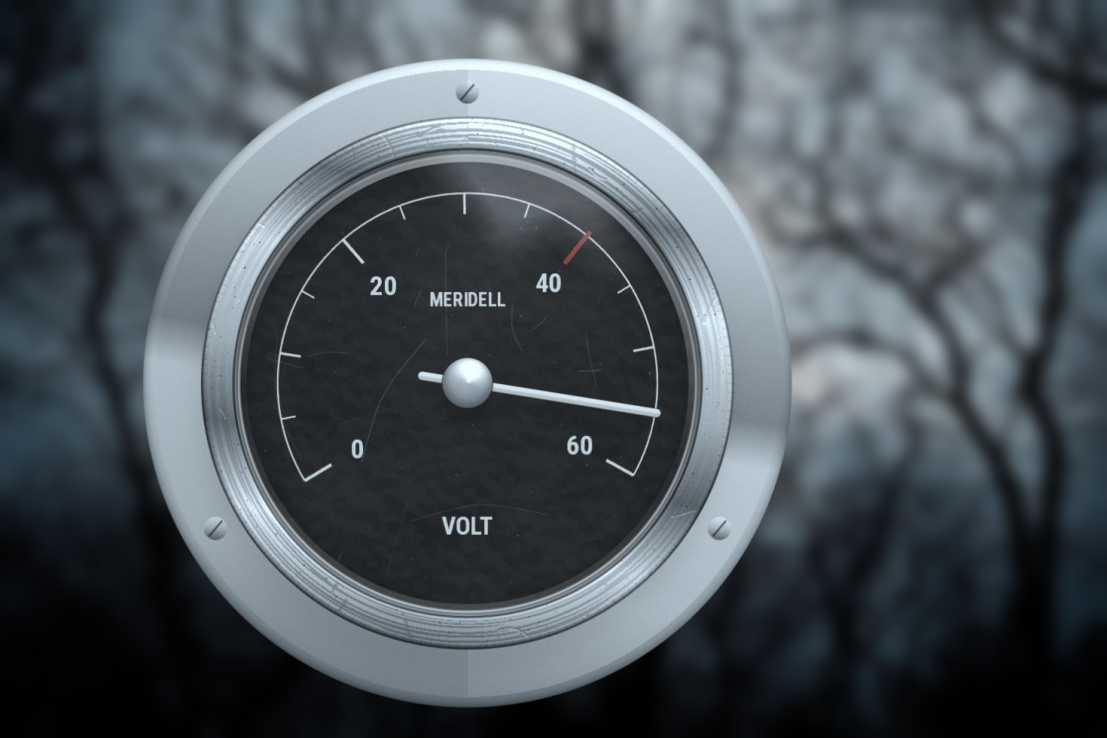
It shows 55 (V)
